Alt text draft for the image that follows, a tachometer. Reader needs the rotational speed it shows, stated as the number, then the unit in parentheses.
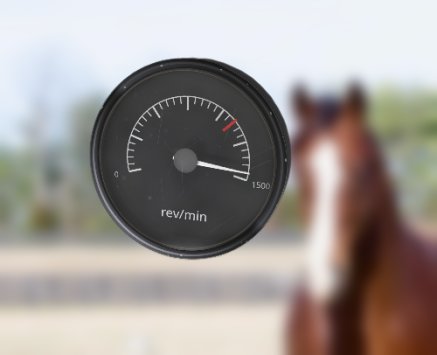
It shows 1450 (rpm)
